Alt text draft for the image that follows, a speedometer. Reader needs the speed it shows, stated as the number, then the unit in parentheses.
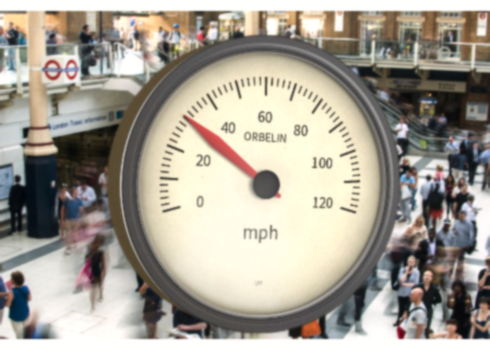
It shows 30 (mph)
